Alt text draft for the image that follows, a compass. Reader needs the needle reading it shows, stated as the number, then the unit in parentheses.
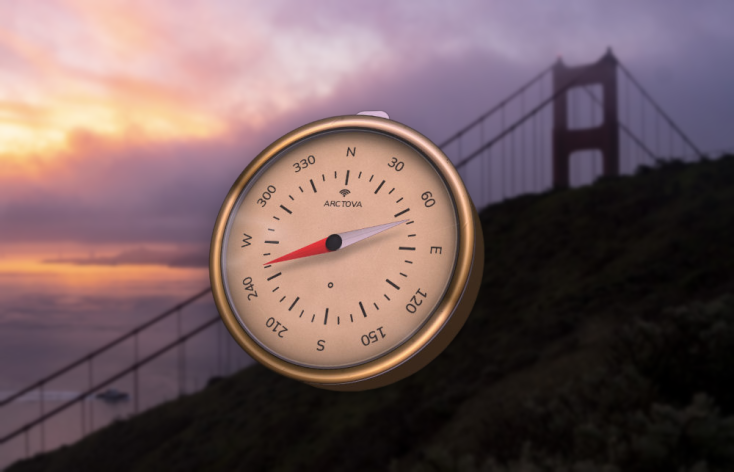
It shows 250 (°)
